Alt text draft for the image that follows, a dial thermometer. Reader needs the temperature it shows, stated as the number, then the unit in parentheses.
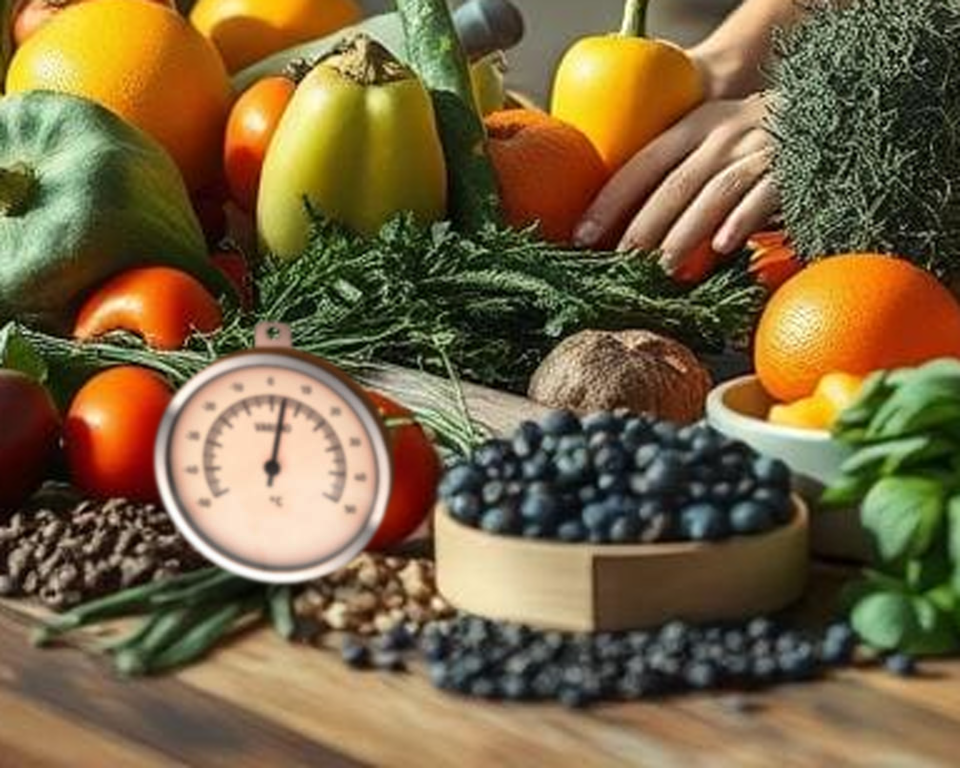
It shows 5 (°C)
